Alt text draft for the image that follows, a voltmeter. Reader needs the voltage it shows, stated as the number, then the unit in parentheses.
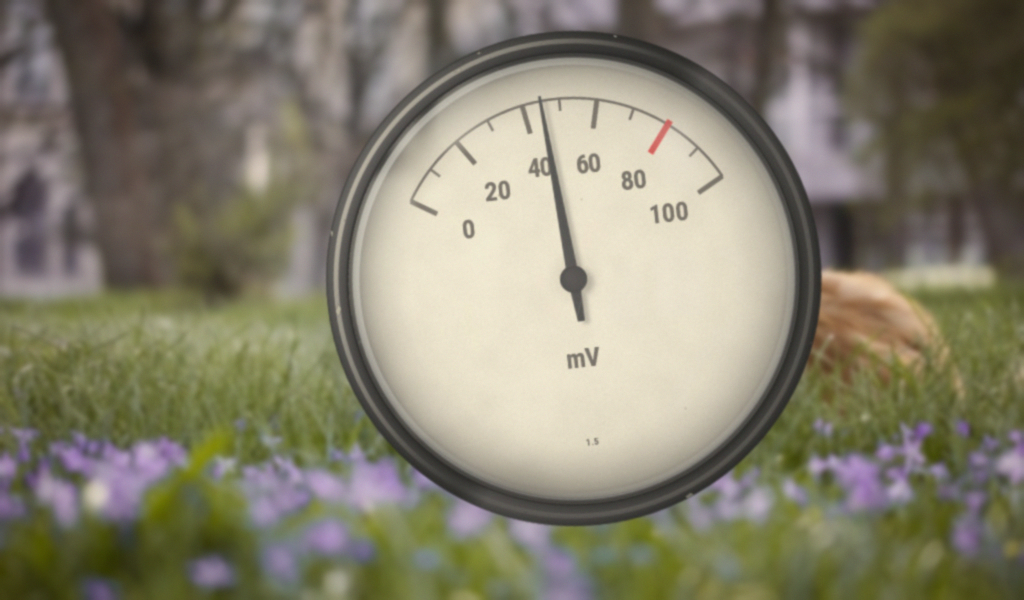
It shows 45 (mV)
